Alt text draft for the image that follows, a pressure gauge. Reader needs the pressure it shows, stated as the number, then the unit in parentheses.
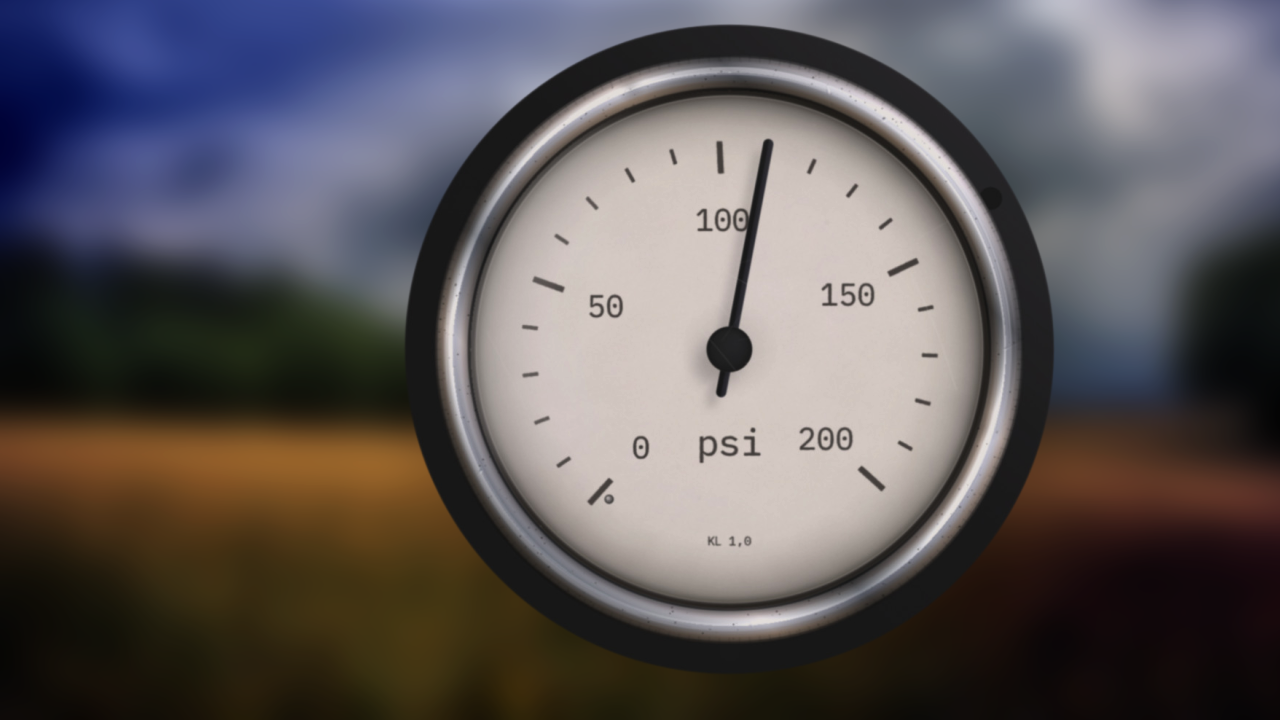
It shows 110 (psi)
